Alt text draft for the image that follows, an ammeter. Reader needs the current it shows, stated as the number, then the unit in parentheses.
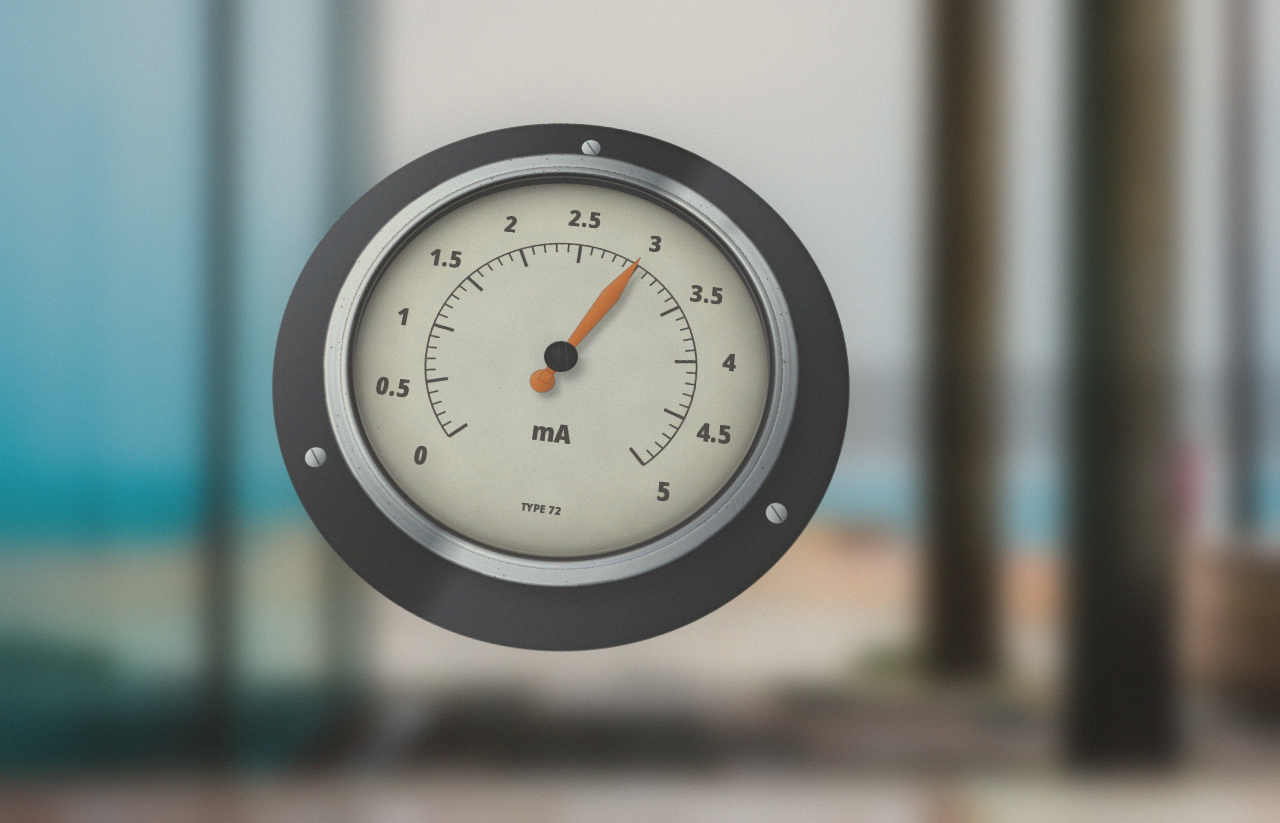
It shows 3 (mA)
